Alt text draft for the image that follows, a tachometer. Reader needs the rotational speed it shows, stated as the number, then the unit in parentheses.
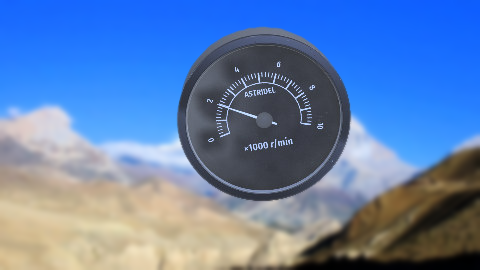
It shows 2000 (rpm)
